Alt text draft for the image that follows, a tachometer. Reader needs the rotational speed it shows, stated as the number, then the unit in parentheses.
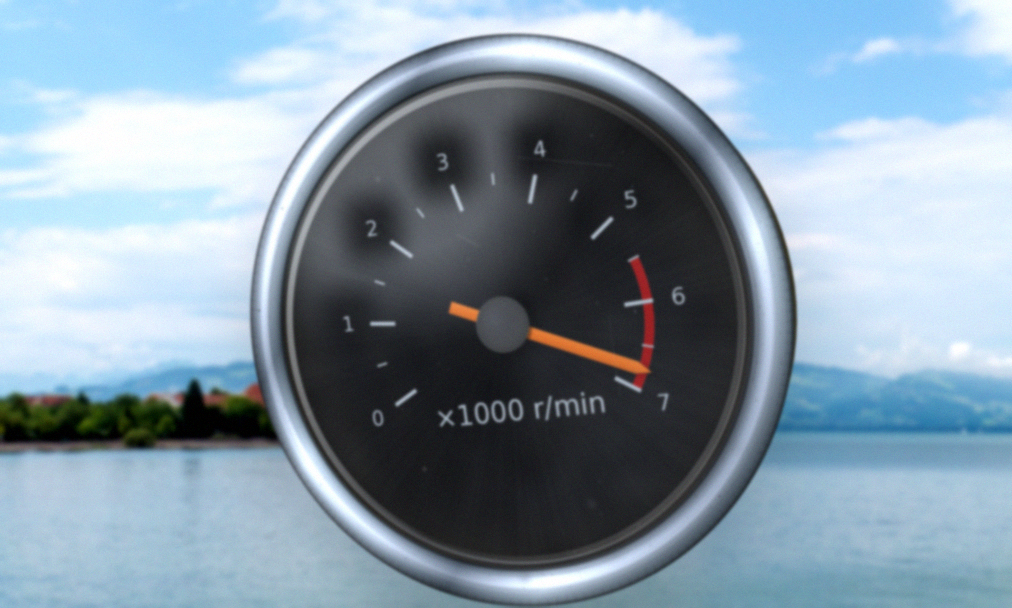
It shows 6750 (rpm)
